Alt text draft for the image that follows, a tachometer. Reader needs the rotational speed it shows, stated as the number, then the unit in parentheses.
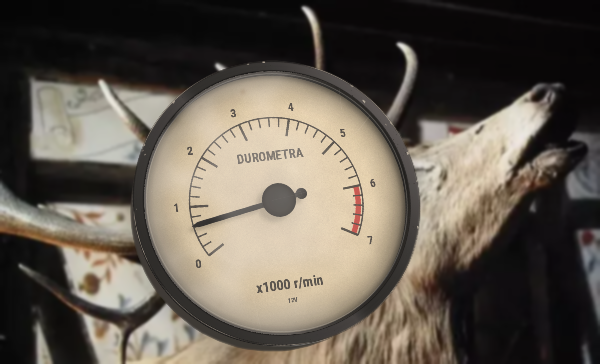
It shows 600 (rpm)
